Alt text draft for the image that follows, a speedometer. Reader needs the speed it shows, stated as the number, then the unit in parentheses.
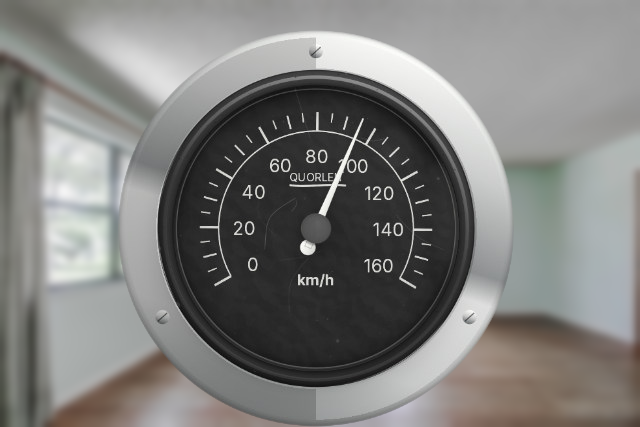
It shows 95 (km/h)
